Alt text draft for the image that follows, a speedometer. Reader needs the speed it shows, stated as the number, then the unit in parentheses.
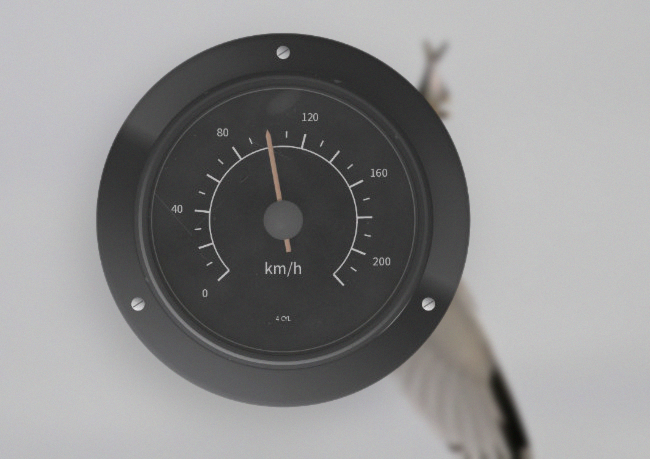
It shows 100 (km/h)
